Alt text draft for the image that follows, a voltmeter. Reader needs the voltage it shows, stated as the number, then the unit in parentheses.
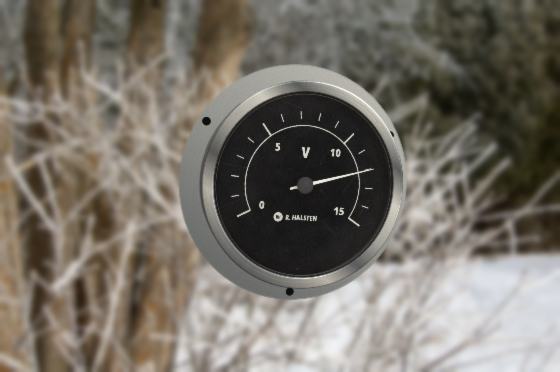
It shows 12 (V)
